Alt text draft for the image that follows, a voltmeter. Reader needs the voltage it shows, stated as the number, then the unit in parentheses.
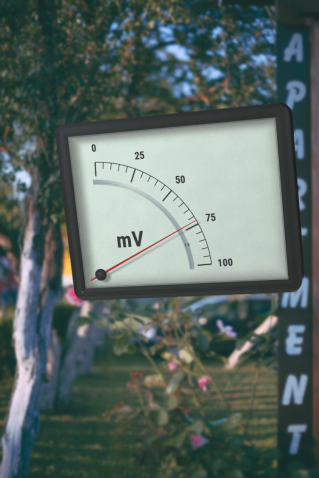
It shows 72.5 (mV)
